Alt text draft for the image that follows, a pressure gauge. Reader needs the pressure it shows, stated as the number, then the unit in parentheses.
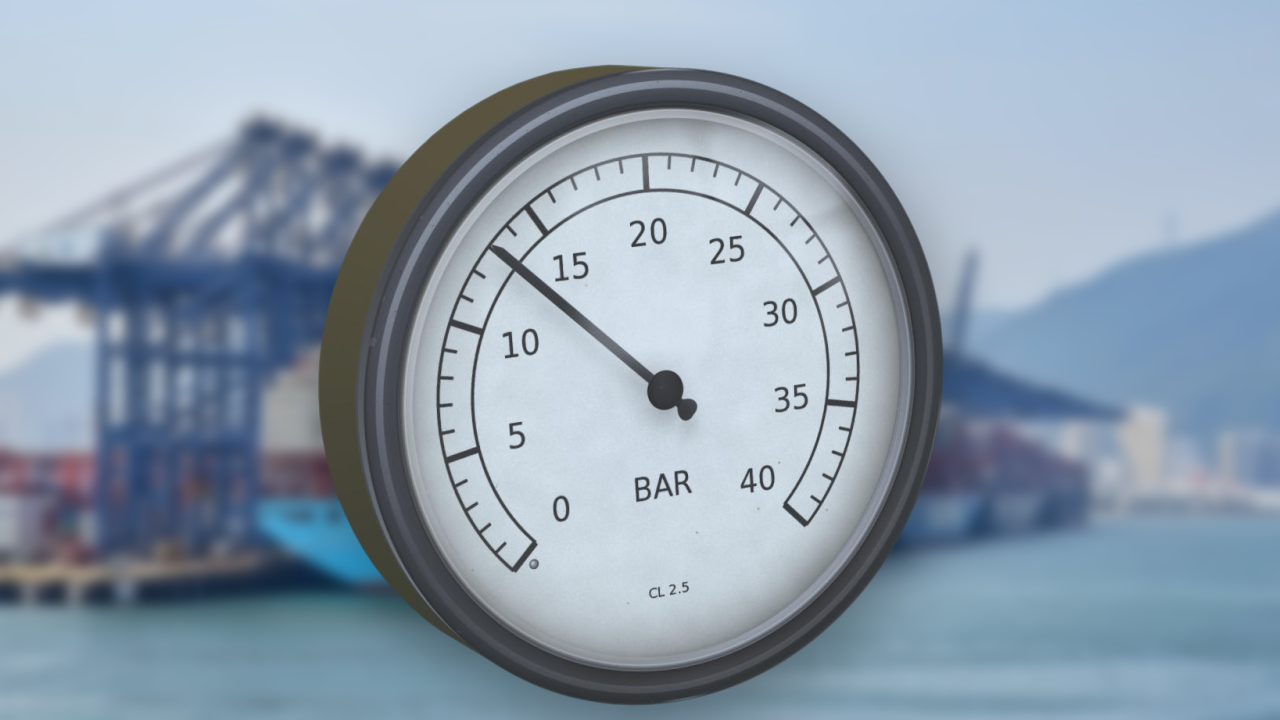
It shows 13 (bar)
